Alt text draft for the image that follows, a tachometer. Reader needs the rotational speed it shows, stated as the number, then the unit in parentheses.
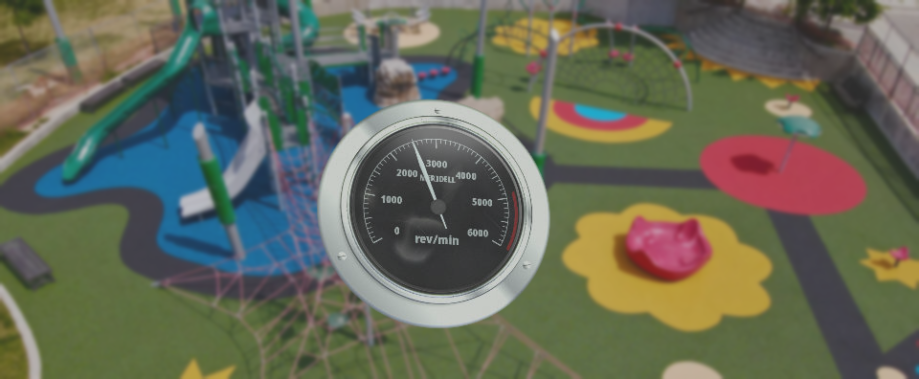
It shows 2500 (rpm)
